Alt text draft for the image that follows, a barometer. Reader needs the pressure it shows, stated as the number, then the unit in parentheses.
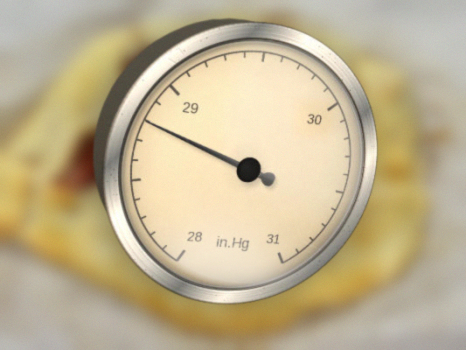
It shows 28.8 (inHg)
